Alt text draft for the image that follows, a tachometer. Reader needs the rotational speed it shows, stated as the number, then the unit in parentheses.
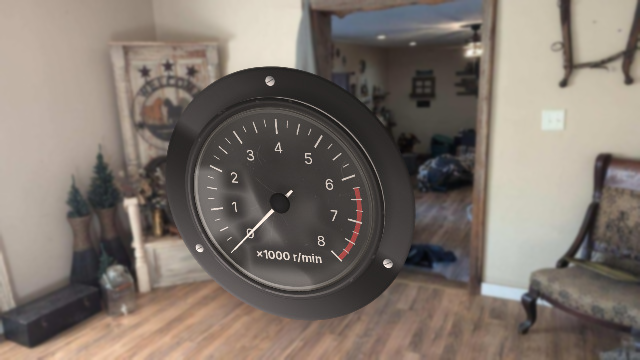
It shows 0 (rpm)
